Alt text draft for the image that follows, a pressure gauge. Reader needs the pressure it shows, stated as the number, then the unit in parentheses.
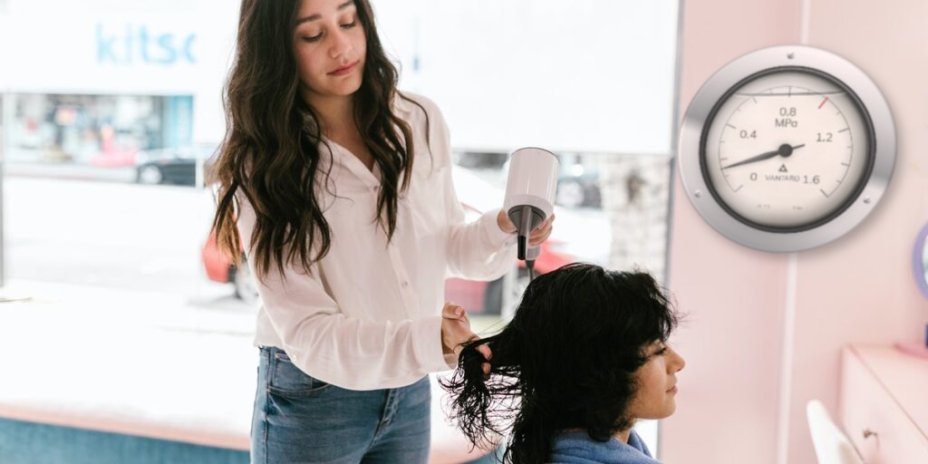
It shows 0.15 (MPa)
